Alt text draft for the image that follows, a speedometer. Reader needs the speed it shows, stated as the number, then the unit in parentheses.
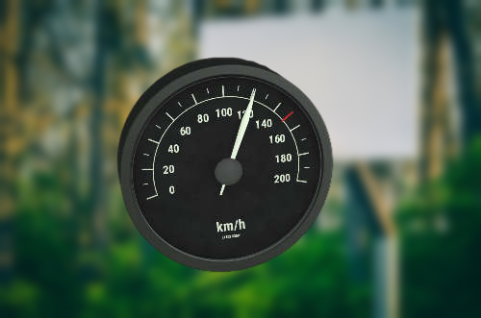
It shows 120 (km/h)
